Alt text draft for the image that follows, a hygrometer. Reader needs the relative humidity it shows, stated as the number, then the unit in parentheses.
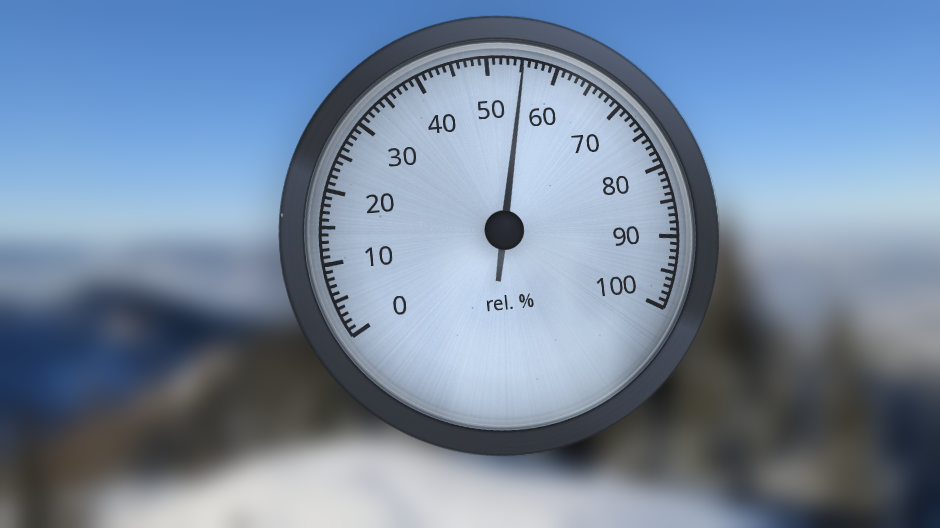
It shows 55 (%)
